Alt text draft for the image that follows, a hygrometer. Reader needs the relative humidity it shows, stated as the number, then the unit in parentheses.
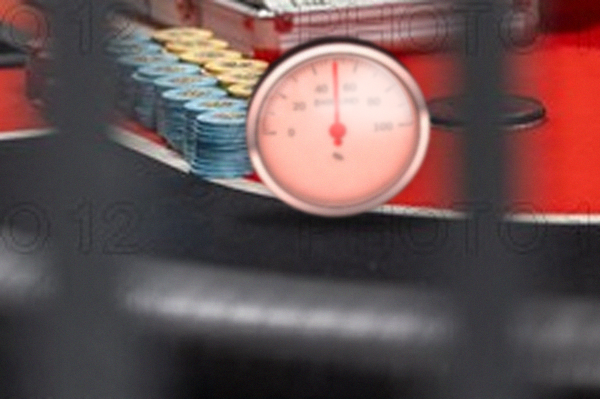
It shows 50 (%)
